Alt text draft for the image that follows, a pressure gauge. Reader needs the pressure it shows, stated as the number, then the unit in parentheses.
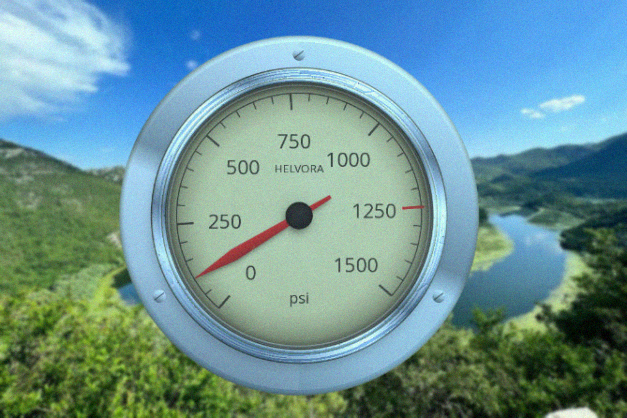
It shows 100 (psi)
